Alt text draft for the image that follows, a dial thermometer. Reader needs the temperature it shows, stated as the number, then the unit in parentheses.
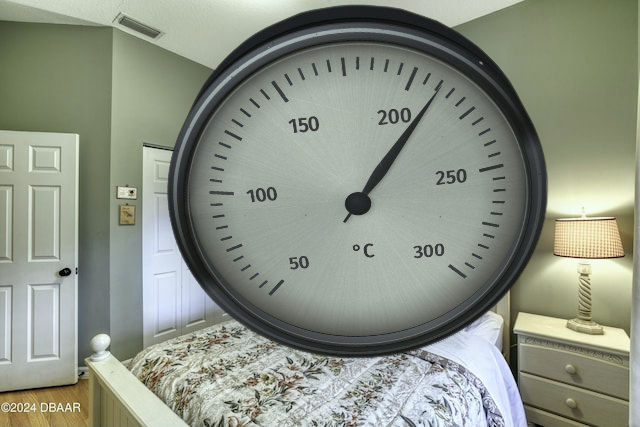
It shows 210 (°C)
